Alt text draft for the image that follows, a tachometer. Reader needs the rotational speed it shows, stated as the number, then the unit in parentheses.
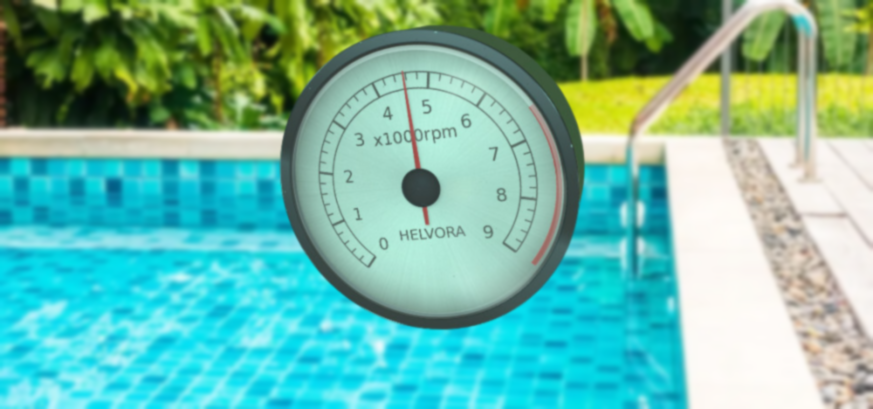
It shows 4600 (rpm)
